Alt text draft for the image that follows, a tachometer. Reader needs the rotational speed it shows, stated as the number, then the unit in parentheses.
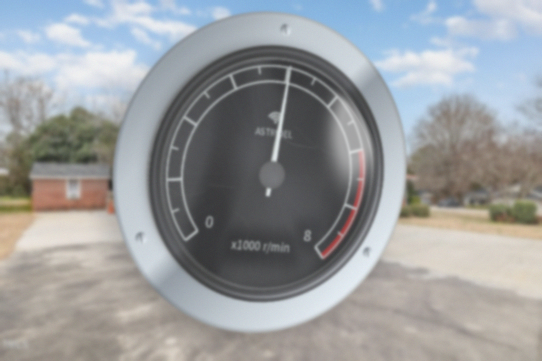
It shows 4000 (rpm)
